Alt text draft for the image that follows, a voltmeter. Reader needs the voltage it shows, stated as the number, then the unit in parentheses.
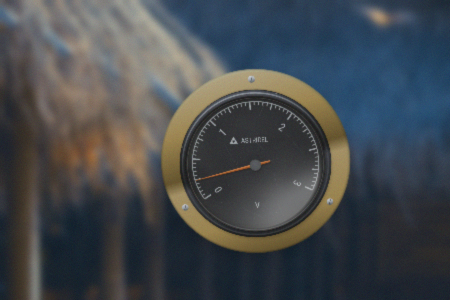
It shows 0.25 (V)
